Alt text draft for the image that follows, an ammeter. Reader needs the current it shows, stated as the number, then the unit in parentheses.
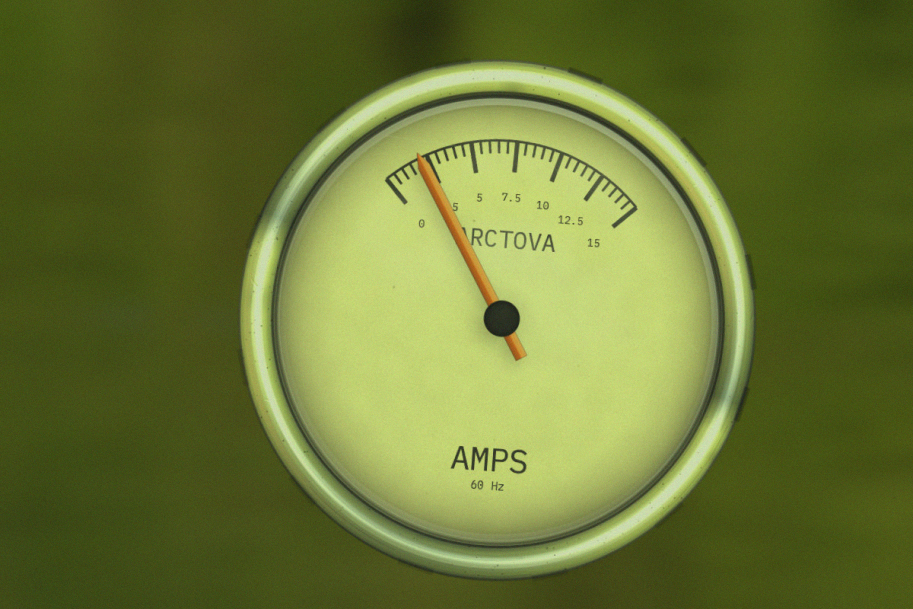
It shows 2 (A)
